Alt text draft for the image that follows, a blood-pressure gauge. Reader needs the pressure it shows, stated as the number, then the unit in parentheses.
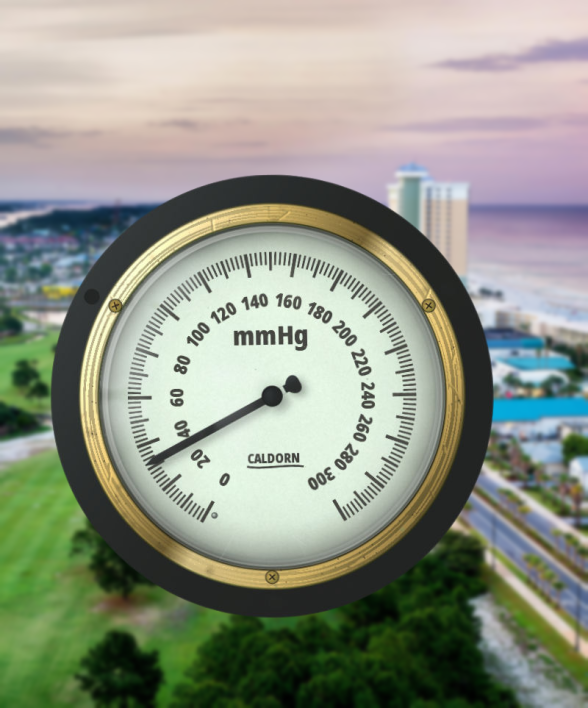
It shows 32 (mmHg)
